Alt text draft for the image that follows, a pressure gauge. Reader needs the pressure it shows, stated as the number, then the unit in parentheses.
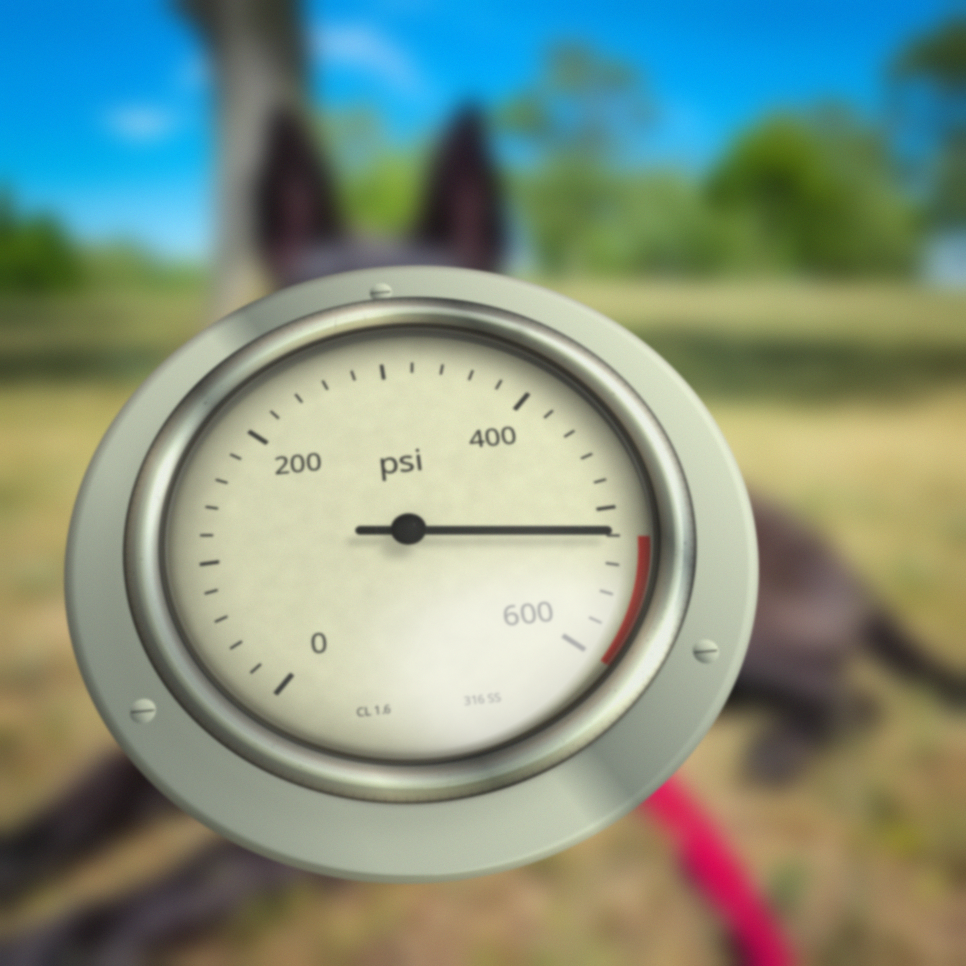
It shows 520 (psi)
